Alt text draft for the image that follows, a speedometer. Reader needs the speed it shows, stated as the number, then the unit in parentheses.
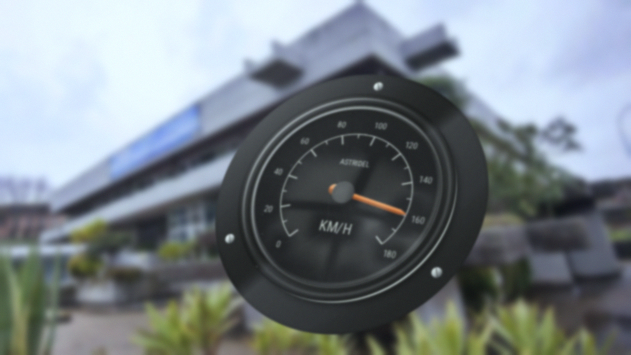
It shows 160 (km/h)
